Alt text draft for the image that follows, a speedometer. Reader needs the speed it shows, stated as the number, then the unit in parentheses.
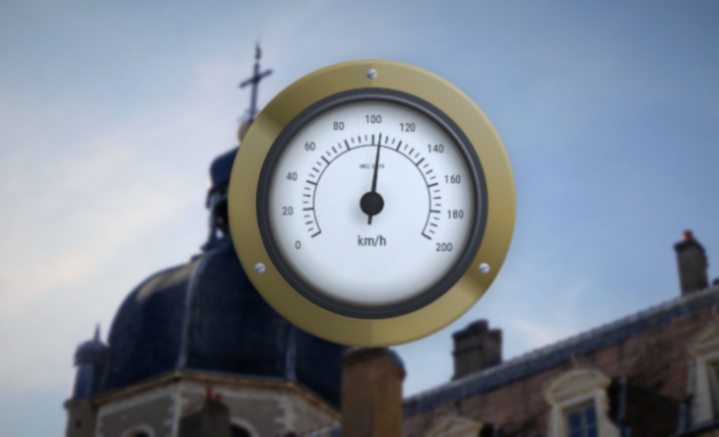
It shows 105 (km/h)
